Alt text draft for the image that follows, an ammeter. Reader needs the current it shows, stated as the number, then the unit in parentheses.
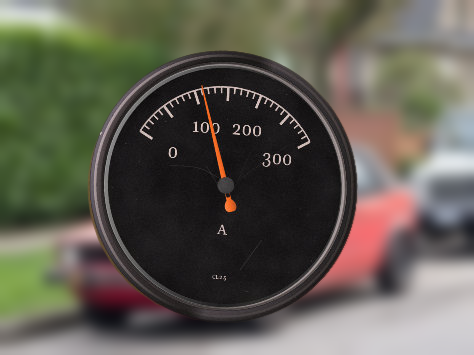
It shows 110 (A)
